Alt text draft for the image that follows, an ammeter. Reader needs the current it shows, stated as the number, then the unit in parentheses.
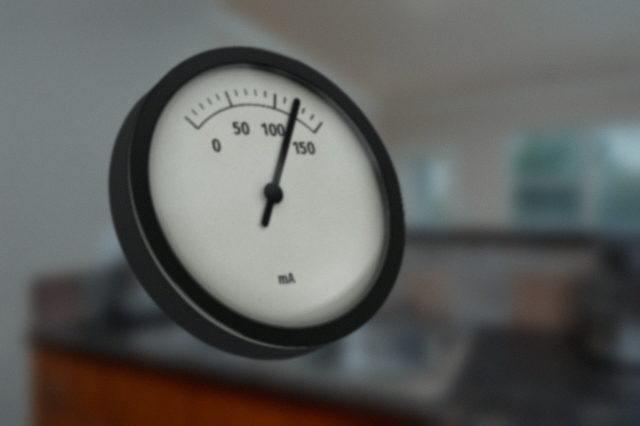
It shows 120 (mA)
